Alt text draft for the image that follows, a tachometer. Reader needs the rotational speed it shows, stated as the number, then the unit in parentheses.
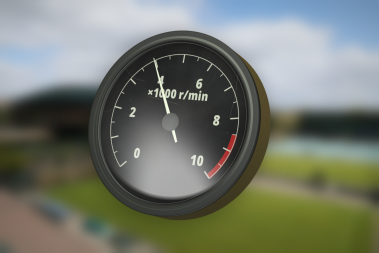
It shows 4000 (rpm)
